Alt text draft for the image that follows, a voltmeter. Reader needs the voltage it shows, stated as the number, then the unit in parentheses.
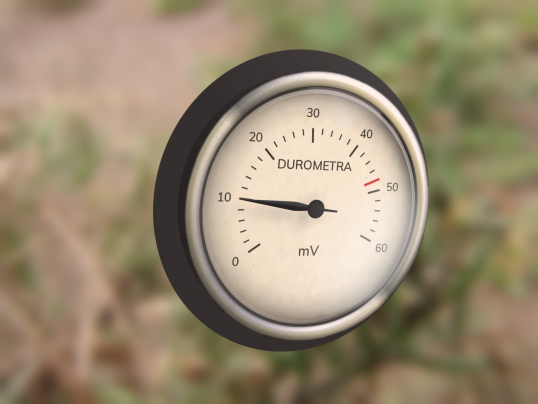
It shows 10 (mV)
